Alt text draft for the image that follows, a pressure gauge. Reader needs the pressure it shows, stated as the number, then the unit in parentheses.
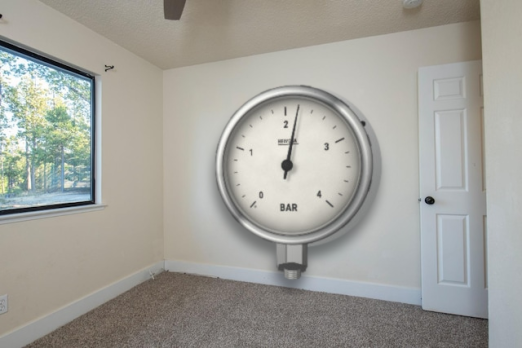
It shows 2.2 (bar)
